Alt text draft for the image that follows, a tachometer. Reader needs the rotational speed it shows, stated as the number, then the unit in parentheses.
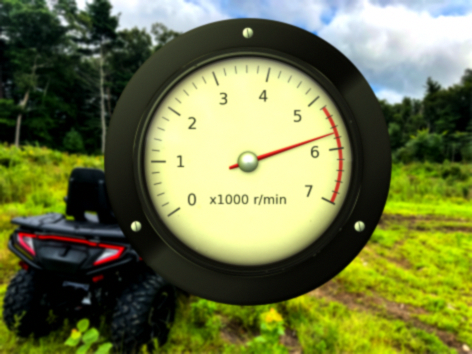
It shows 5700 (rpm)
